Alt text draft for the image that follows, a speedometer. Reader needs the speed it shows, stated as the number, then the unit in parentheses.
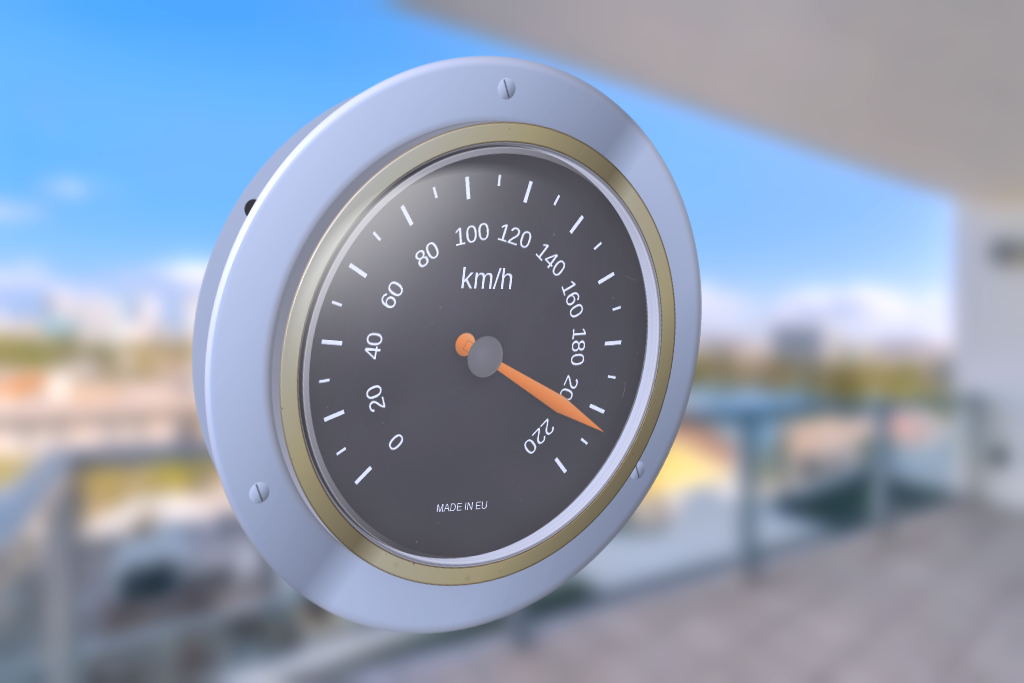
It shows 205 (km/h)
